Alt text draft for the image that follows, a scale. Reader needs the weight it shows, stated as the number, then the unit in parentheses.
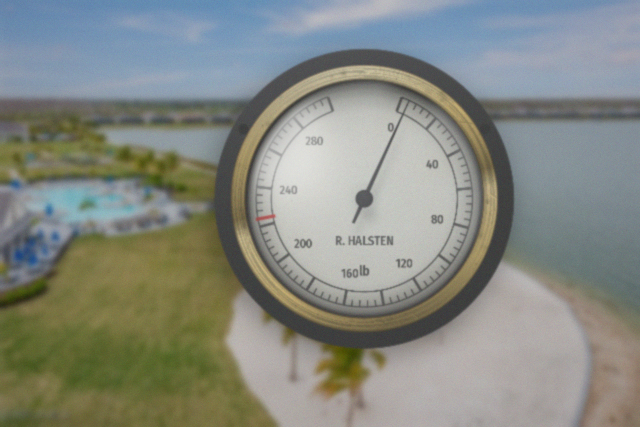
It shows 4 (lb)
